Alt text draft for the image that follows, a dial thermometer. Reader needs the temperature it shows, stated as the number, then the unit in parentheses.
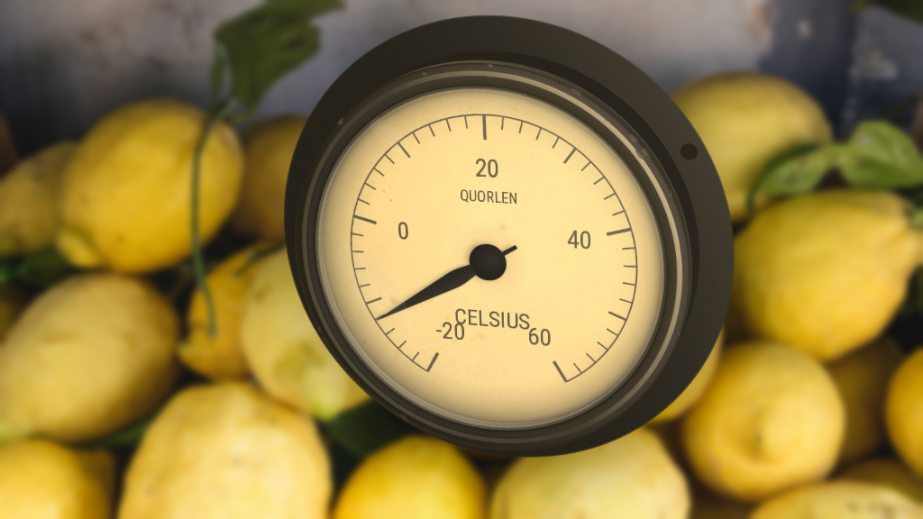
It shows -12 (°C)
